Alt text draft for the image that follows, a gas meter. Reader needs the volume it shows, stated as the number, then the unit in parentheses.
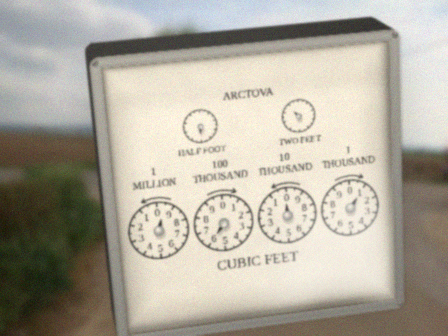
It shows 960100 (ft³)
